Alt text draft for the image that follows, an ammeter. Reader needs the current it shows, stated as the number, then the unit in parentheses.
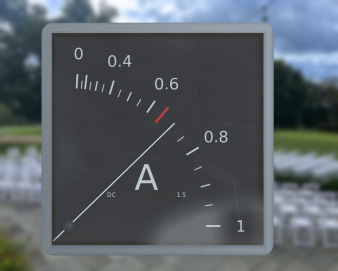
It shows 0.7 (A)
